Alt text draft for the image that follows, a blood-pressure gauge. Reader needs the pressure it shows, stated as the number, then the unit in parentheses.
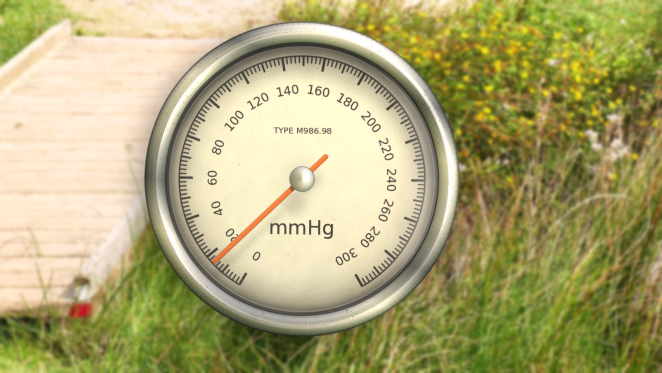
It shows 16 (mmHg)
